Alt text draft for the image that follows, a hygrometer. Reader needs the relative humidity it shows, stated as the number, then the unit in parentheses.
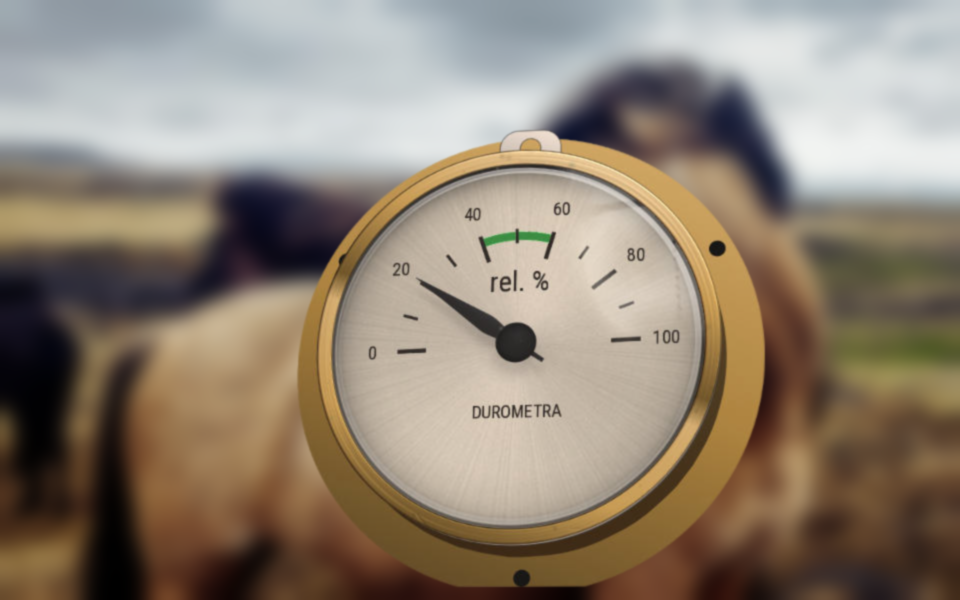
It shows 20 (%)
